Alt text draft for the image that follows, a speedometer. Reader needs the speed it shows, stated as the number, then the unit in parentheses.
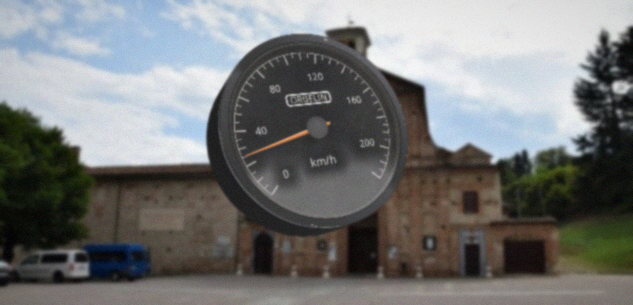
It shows 25 (km/h)
